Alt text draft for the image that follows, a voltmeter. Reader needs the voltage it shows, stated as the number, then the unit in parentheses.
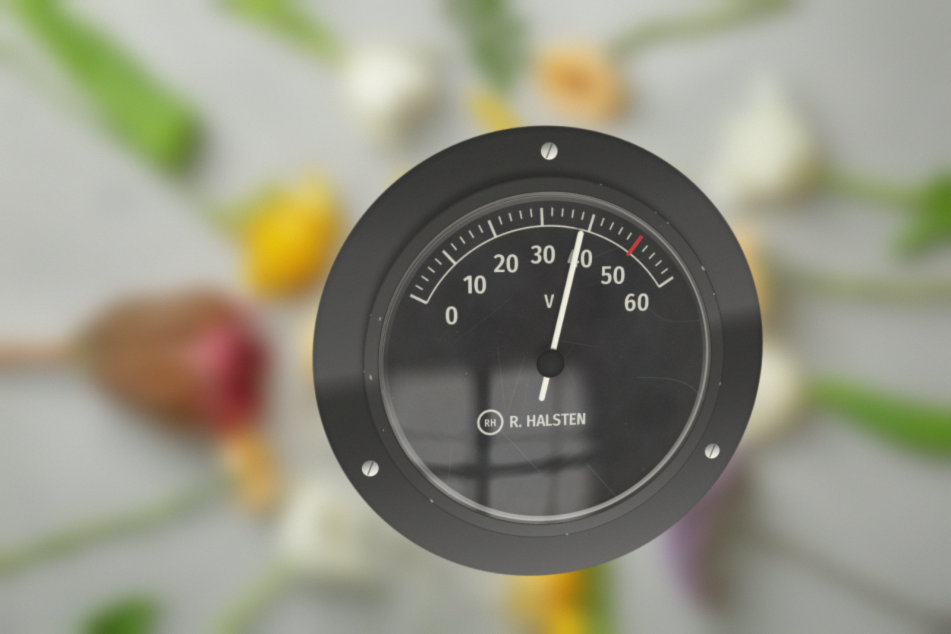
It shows 38 (V)
